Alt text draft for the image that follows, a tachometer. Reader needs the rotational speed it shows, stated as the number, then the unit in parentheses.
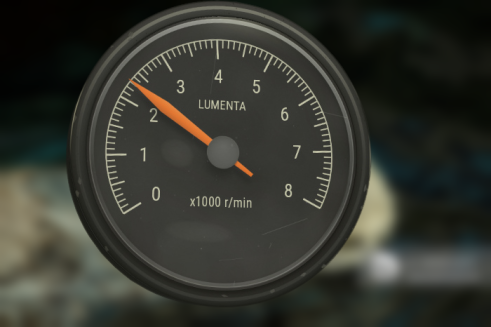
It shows 2300 (rpm)
